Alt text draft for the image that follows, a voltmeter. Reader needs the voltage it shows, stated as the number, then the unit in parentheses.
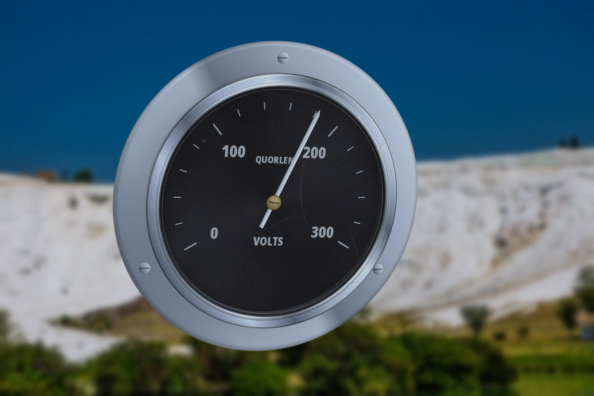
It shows 180 (V)
